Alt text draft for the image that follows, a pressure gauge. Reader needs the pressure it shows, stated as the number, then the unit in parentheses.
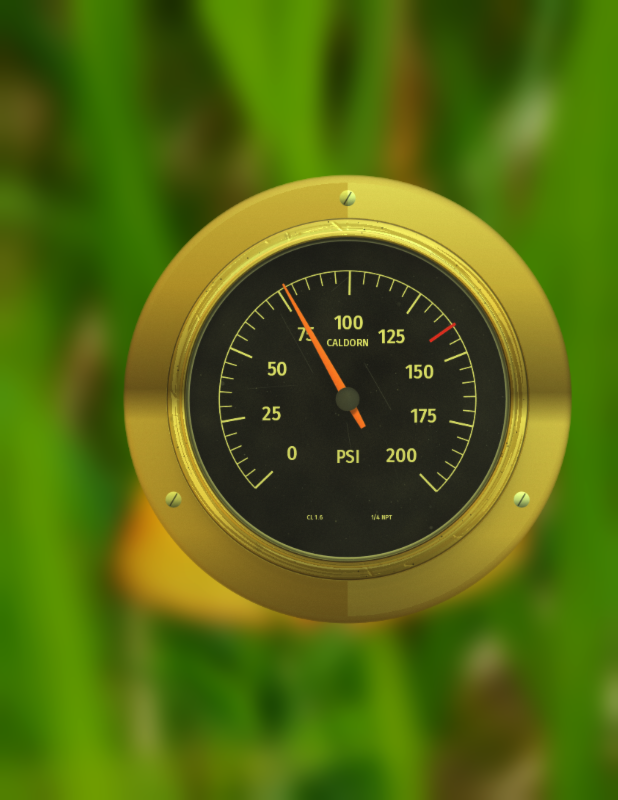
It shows 77.5 (psi)
